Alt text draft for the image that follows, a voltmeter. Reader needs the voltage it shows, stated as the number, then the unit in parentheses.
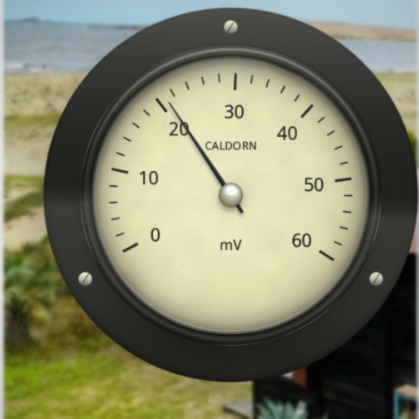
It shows 21 (mV)
